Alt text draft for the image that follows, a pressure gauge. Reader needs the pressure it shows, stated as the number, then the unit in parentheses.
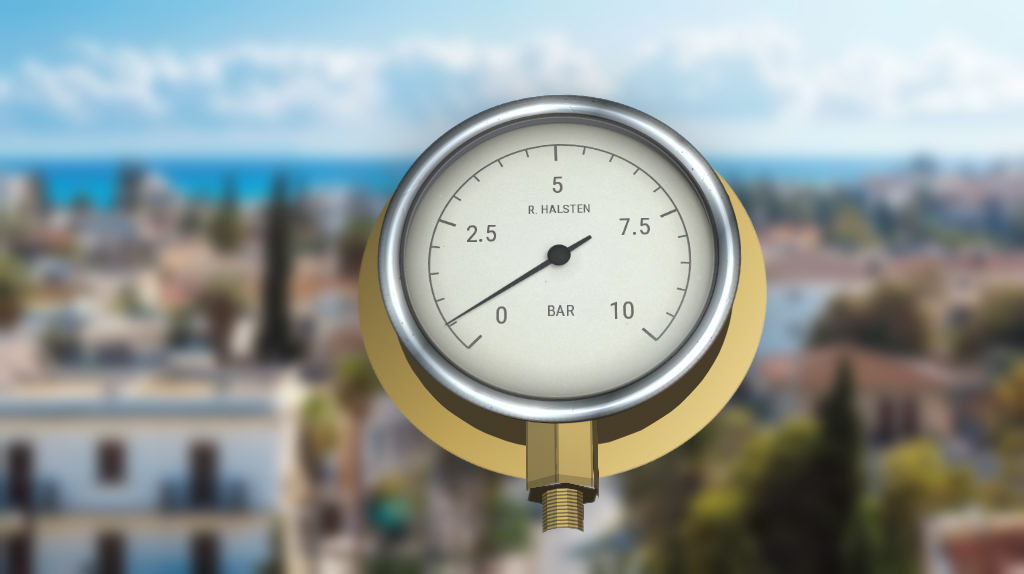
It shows 0.5 (bar)
